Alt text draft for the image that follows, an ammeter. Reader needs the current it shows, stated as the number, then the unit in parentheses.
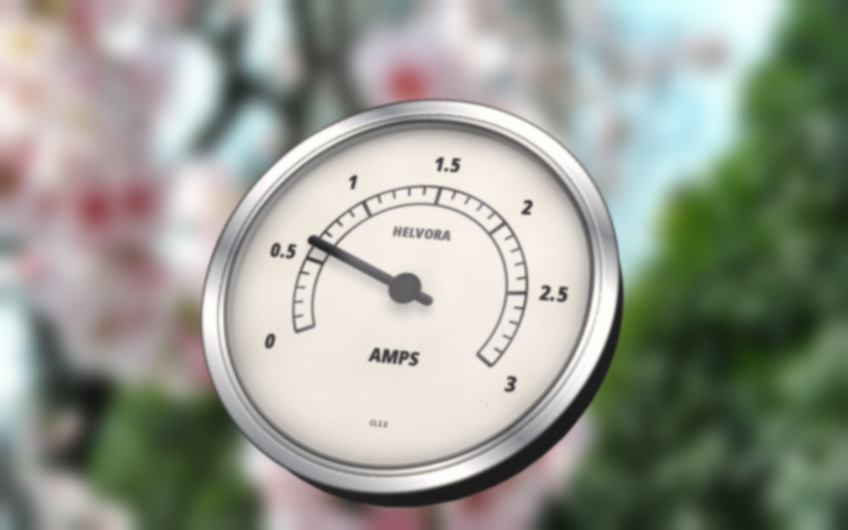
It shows 0.6 (A)
